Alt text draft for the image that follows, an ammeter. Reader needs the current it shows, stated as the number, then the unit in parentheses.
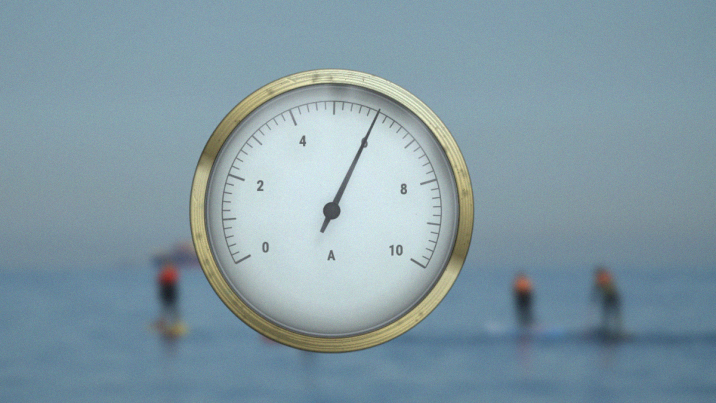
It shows 6 (A)
